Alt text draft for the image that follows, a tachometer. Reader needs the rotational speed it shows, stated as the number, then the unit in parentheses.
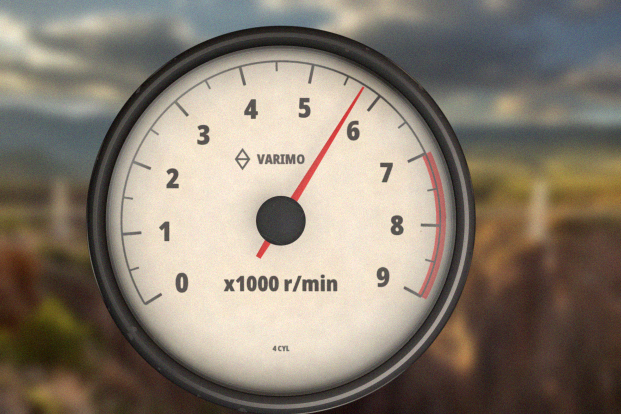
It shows 5750 (rpm)
